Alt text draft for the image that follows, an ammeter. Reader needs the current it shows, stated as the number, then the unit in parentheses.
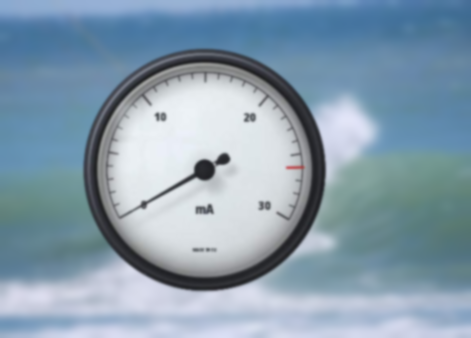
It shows 0 (mA)
